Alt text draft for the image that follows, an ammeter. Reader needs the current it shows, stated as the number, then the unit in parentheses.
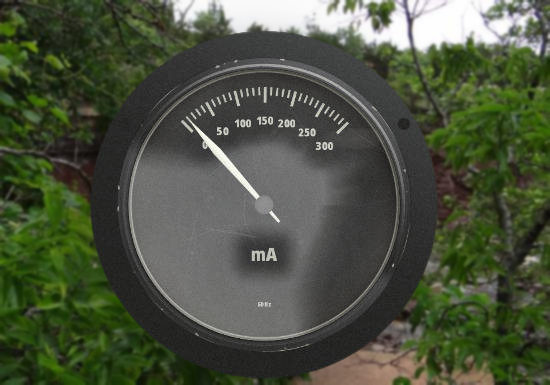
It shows 10 (mA)
